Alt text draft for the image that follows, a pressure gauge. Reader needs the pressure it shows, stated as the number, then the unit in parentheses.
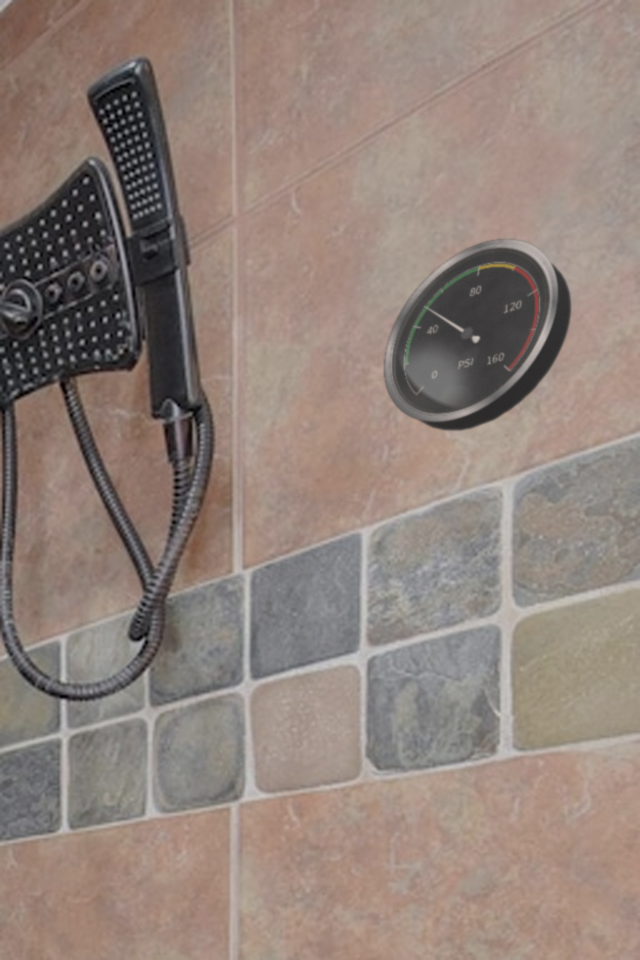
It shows 50 (psi)
